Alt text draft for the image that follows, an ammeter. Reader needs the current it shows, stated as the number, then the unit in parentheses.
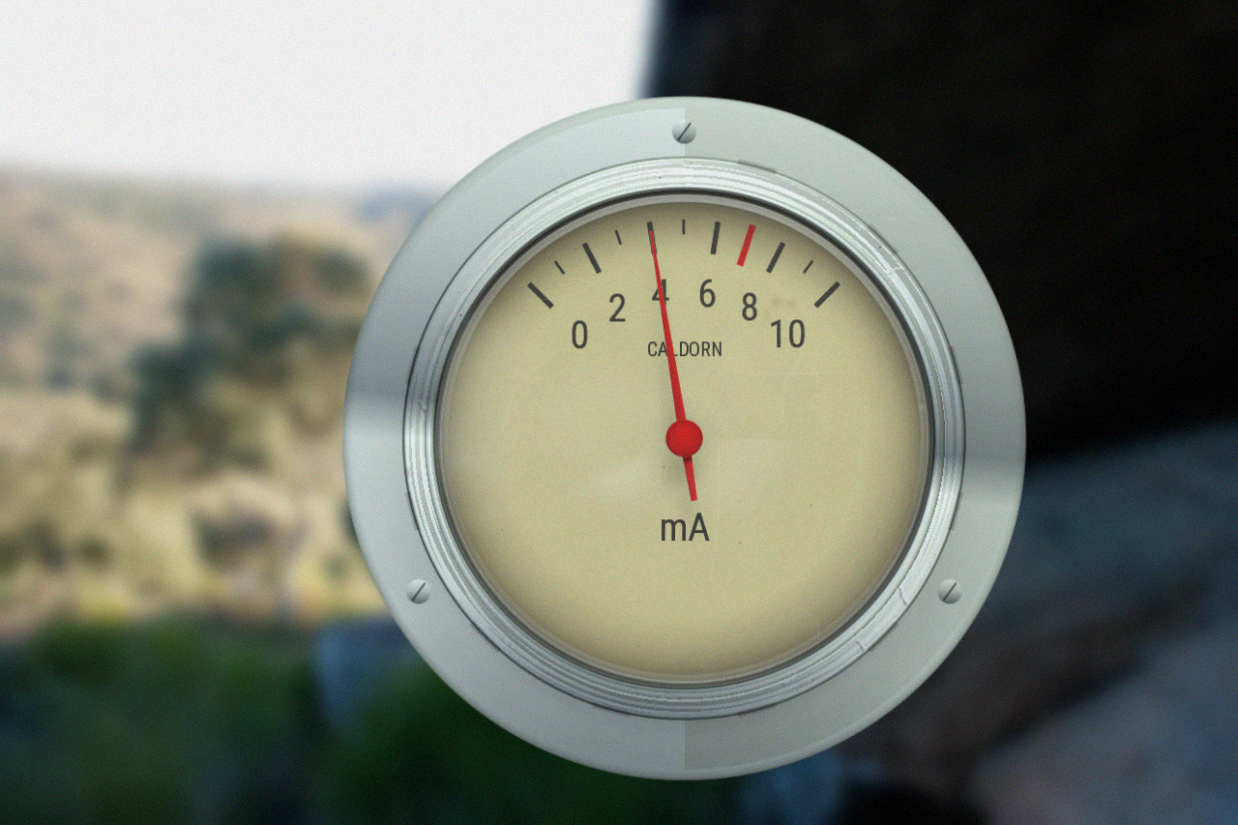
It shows 4 (mA)
